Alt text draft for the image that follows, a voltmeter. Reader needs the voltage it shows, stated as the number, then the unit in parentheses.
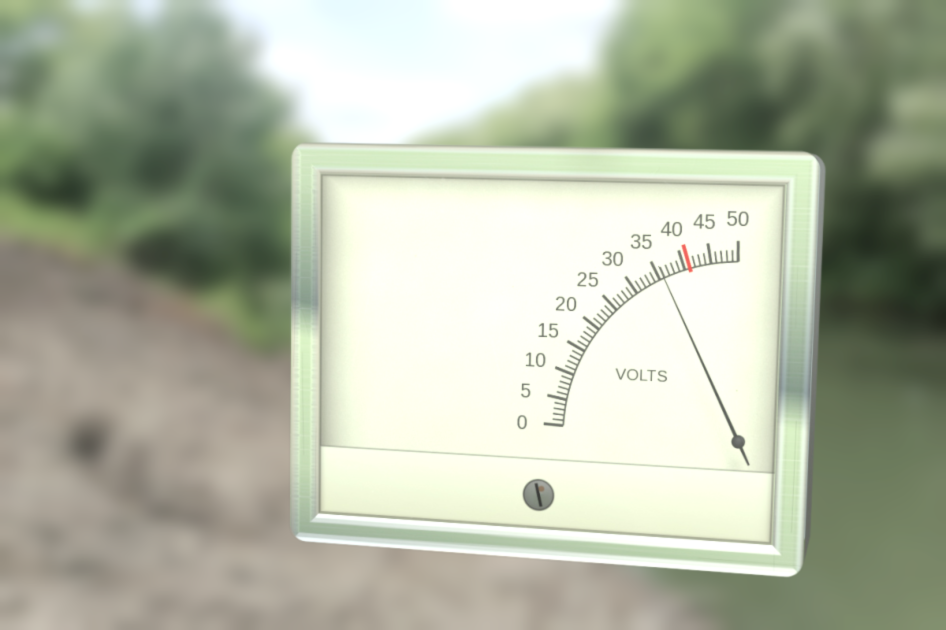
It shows 36 (V)
